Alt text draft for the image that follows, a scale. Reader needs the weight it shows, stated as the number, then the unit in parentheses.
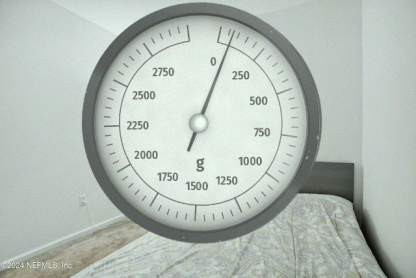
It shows 75 (g)
